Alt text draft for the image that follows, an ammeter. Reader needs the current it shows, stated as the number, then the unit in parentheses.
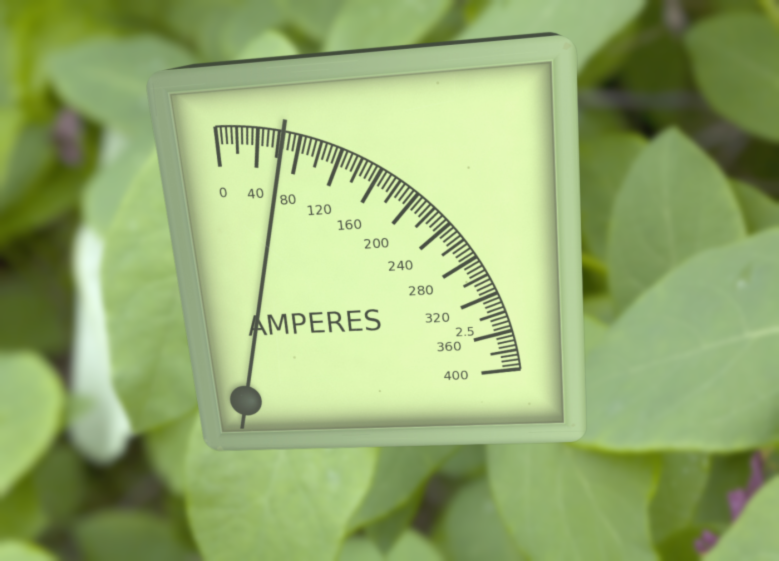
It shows 65 (A)
